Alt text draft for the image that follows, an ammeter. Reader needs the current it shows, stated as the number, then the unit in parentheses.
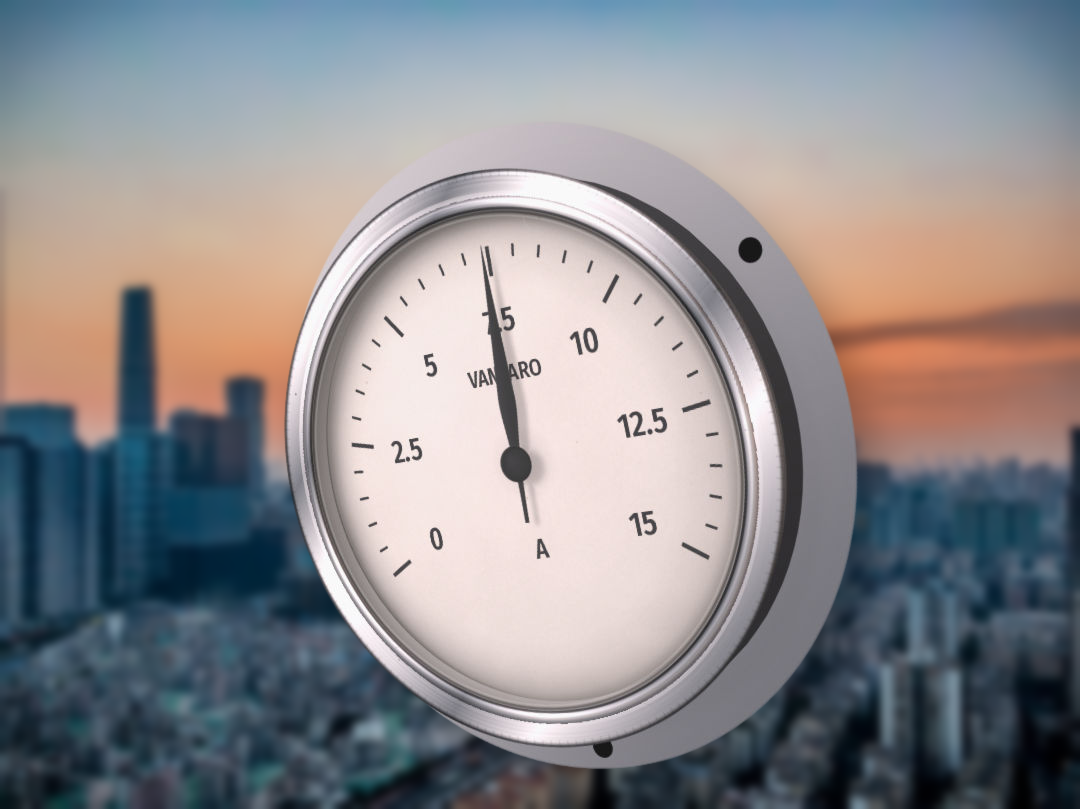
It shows 7.5 (A)
